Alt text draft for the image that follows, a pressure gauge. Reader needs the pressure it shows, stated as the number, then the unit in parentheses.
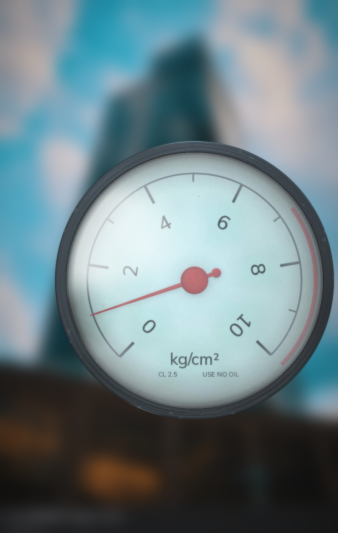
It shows 1 (kg/cm²)
